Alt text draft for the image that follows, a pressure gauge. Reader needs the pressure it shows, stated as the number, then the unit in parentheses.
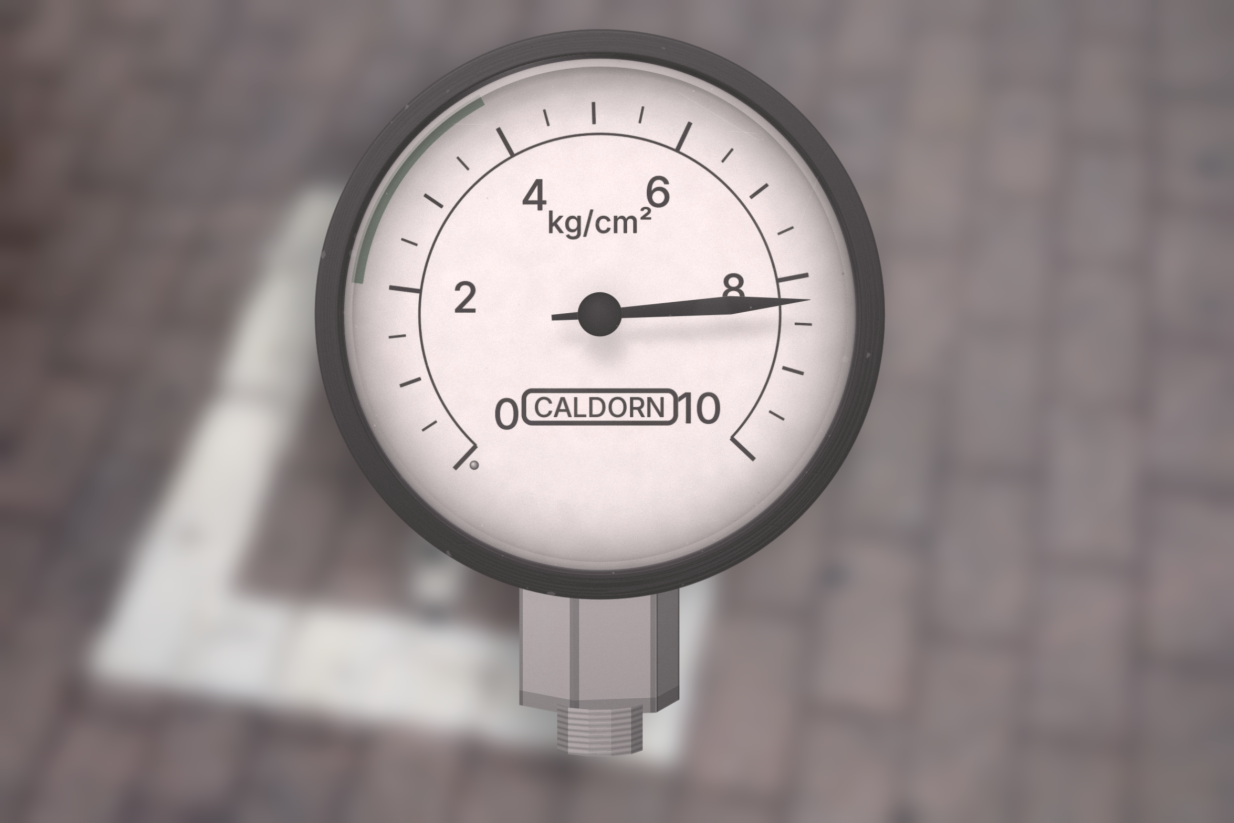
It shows 8.25 (kg/cm²)
